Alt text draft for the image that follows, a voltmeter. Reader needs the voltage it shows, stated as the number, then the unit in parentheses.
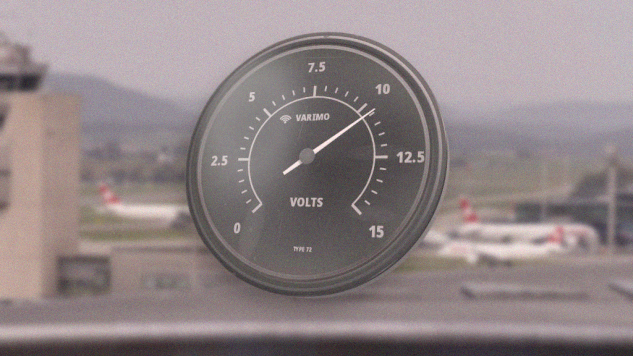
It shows 10.5 (V)
